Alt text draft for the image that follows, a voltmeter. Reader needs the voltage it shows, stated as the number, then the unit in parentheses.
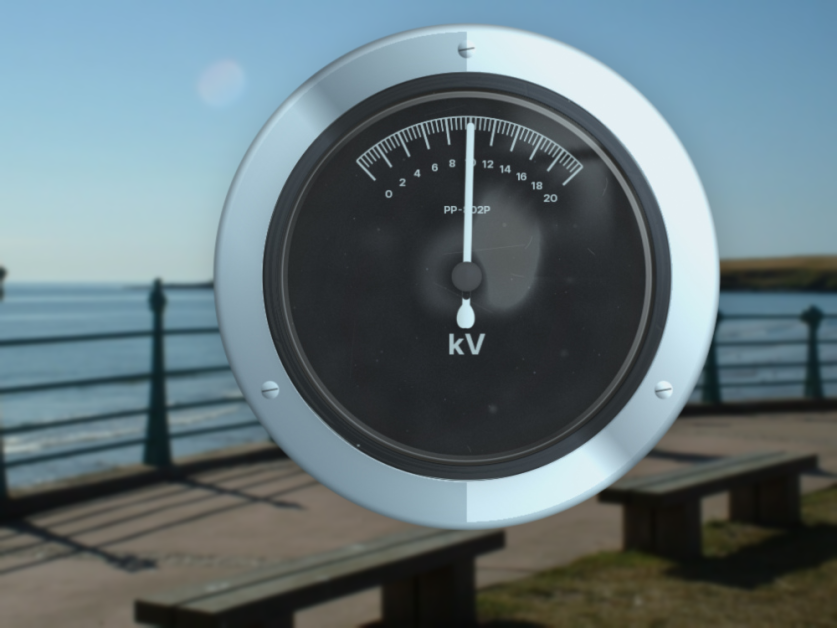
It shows 10 (kV)
